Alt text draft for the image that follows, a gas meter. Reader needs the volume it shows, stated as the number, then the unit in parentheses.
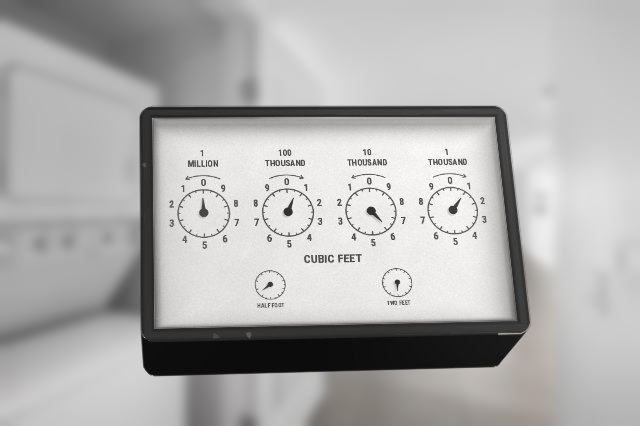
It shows 6100 (ft³)
